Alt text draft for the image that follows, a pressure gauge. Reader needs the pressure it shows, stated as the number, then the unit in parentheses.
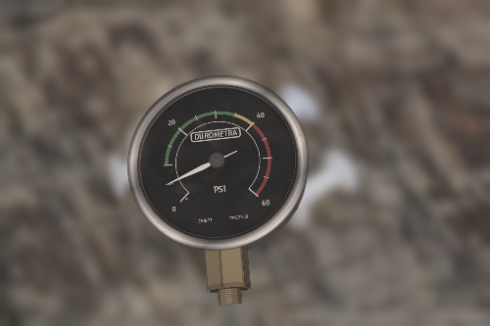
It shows 5 (psi)
